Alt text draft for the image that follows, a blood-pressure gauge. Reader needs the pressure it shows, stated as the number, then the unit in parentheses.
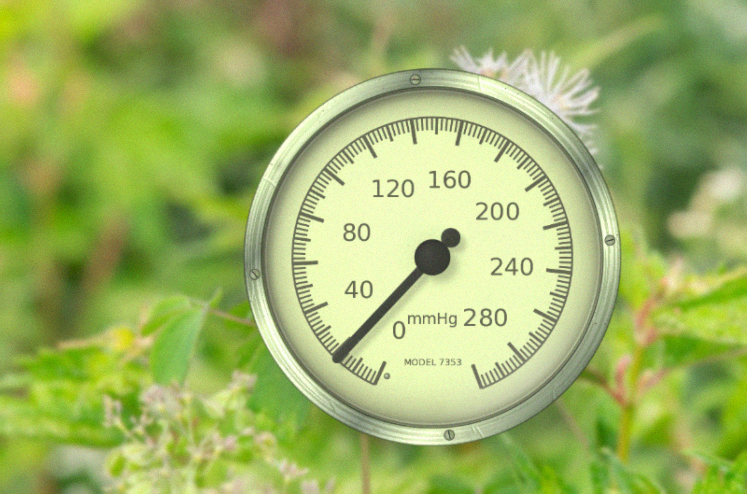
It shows 18 (mmHg)
